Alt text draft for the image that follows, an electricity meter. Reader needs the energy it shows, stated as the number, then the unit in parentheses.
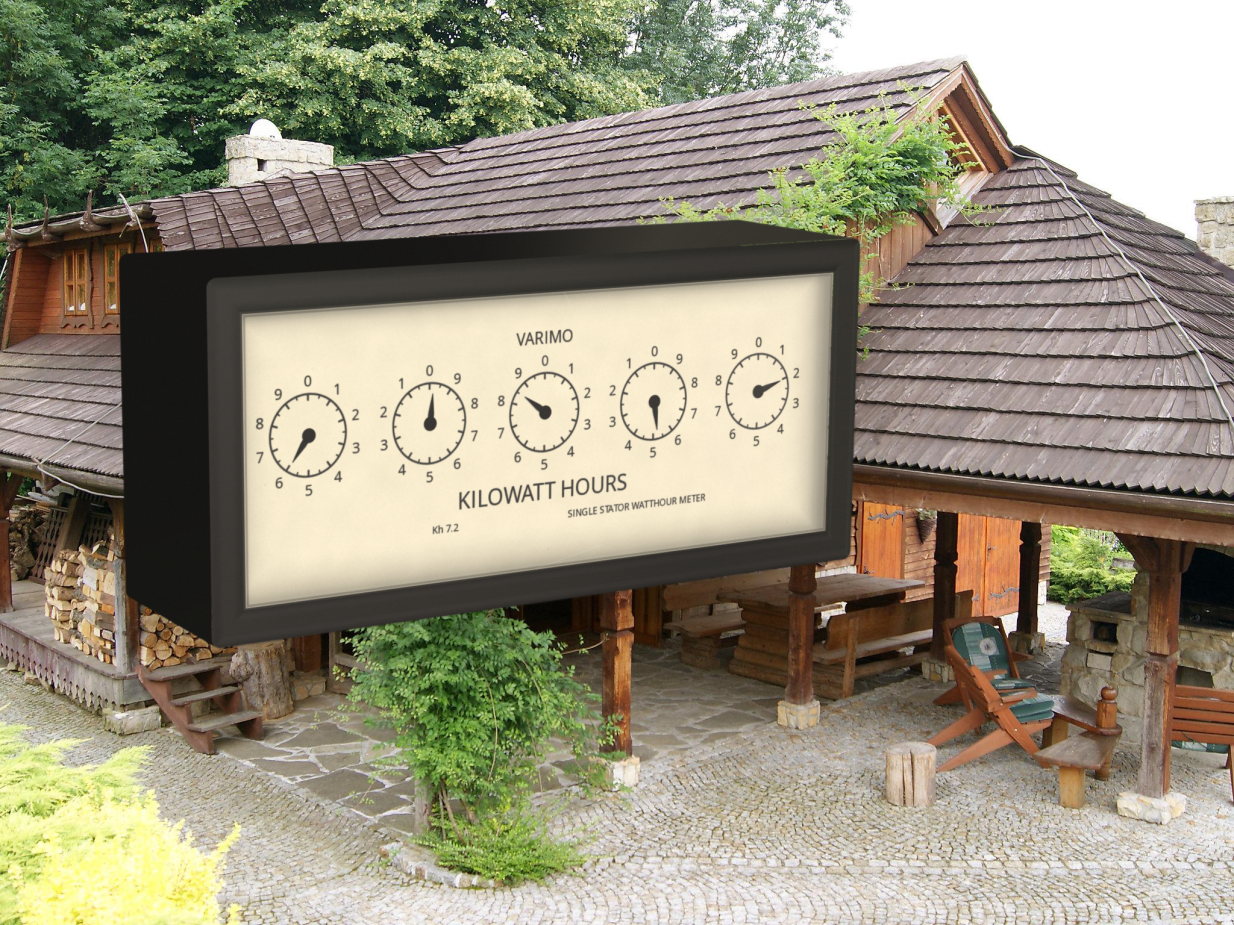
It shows 59852 (kWh)
